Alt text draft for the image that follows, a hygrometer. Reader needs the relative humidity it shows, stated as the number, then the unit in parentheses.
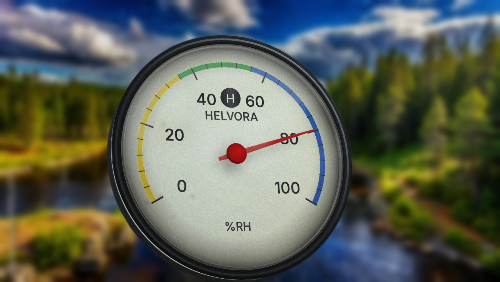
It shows 80 (%)
